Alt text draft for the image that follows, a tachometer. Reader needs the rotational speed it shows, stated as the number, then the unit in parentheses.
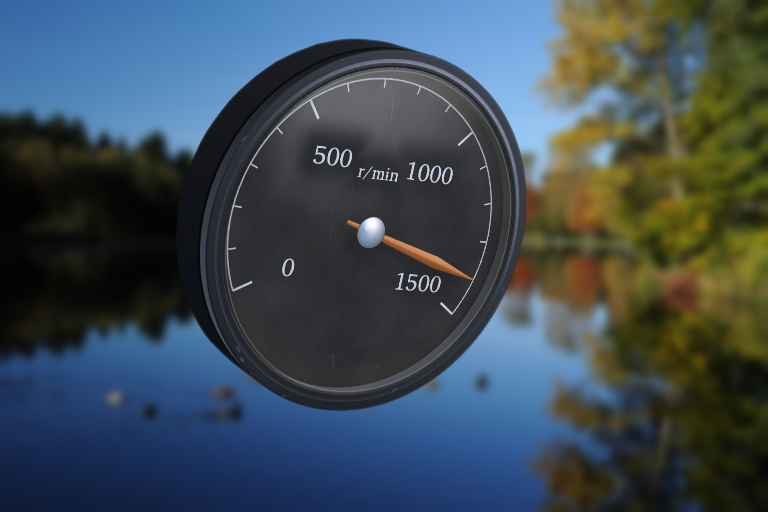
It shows 1400 (rpm)
